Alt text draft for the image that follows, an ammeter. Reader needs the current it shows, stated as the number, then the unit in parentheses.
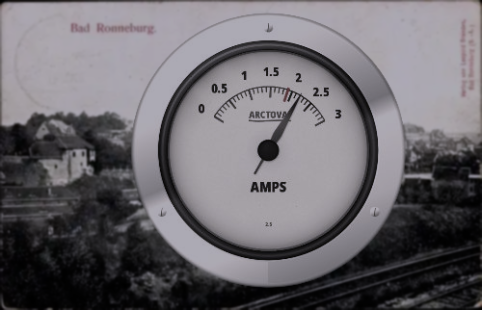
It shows 2.2 (A)
